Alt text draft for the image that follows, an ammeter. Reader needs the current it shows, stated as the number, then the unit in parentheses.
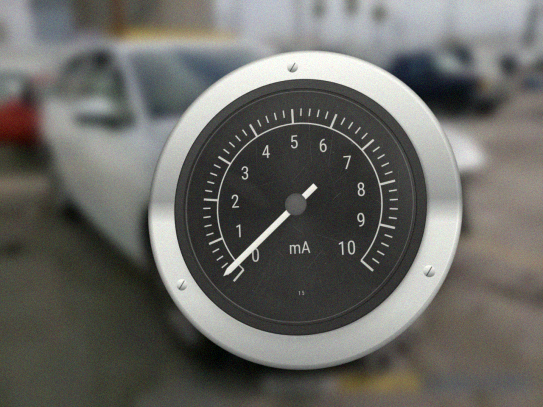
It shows 0.2 (mA)
